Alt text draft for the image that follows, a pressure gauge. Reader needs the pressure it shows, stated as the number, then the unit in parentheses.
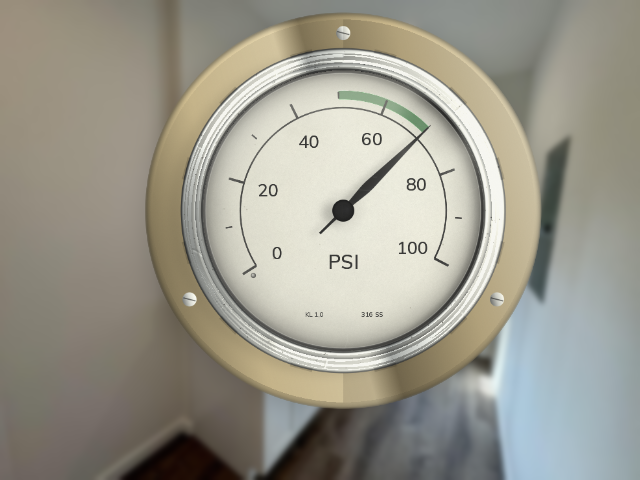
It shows 70 (psi)
